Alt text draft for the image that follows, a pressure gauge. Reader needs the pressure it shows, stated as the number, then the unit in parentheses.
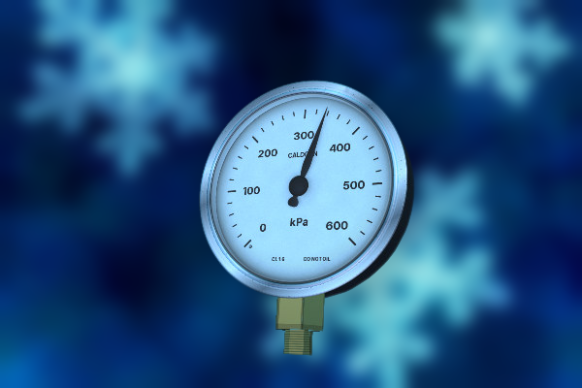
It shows 340 (kPa)
